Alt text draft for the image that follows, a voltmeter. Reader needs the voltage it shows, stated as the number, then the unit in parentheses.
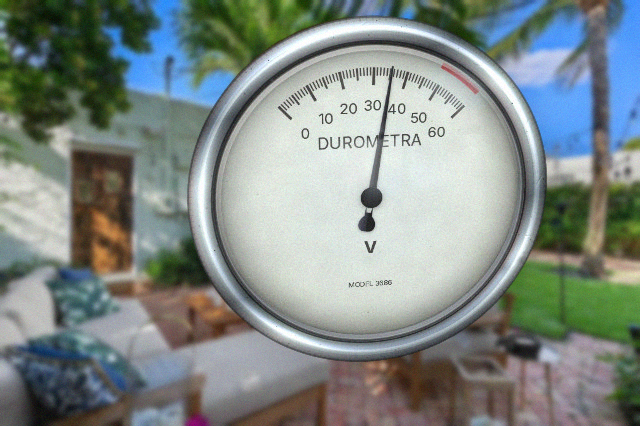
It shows 35 (V)
